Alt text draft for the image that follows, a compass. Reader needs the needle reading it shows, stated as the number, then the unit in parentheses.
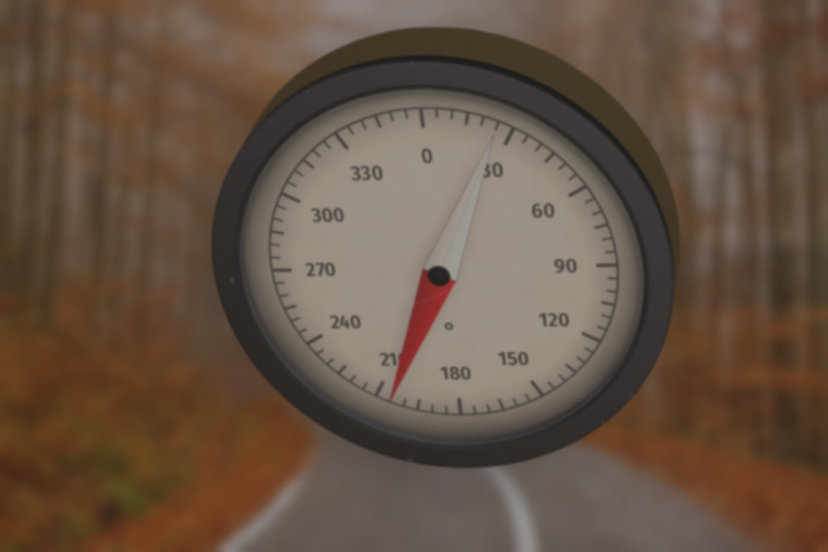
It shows 205 (°)
